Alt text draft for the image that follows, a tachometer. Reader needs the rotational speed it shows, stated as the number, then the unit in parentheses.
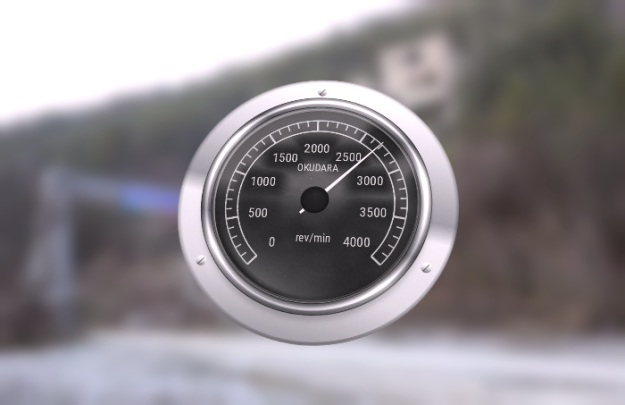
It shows 2700 (rpm)
